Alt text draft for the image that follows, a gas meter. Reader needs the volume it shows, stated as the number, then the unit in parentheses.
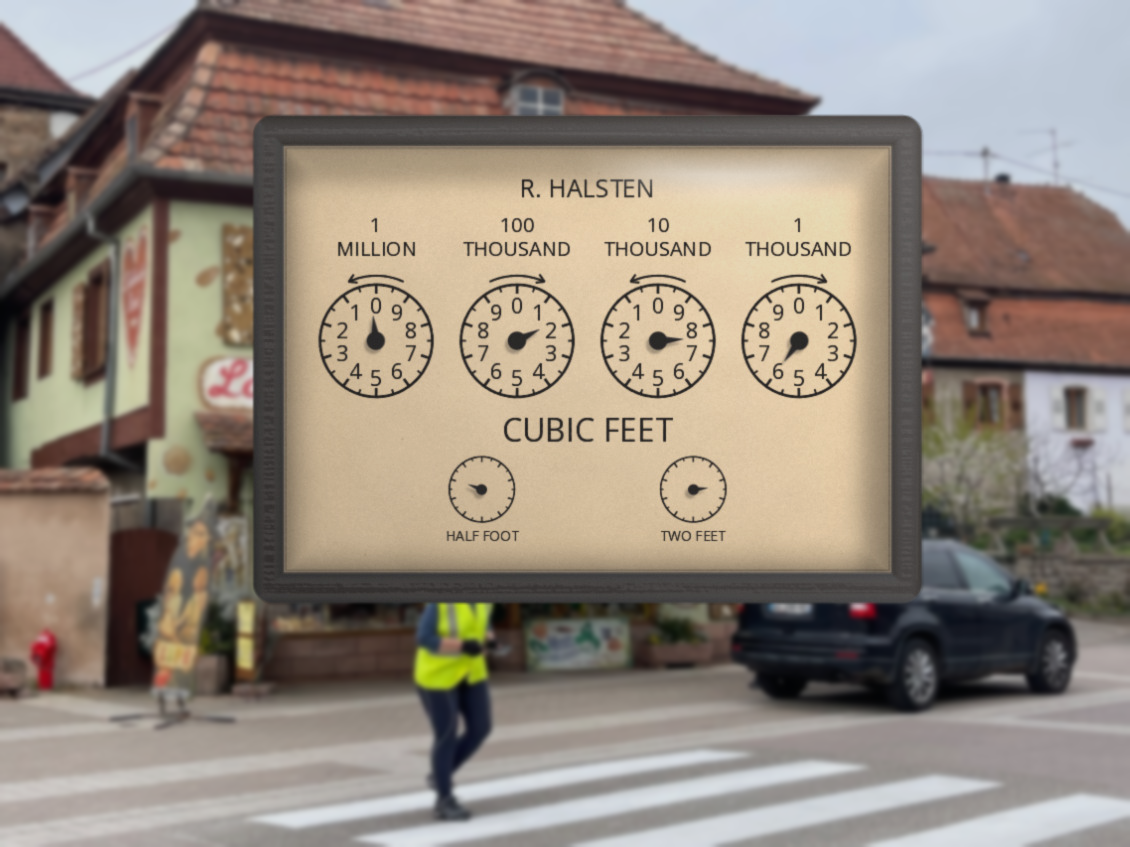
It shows 17600 (ft³)
